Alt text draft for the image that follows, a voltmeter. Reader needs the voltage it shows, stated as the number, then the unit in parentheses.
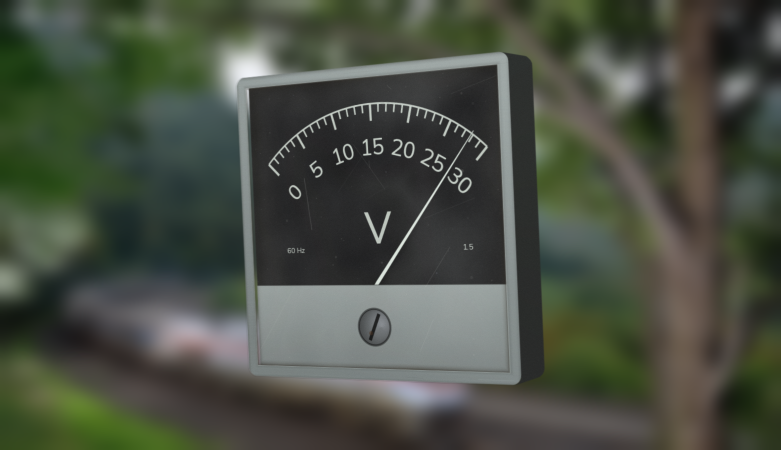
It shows 28 (V)
